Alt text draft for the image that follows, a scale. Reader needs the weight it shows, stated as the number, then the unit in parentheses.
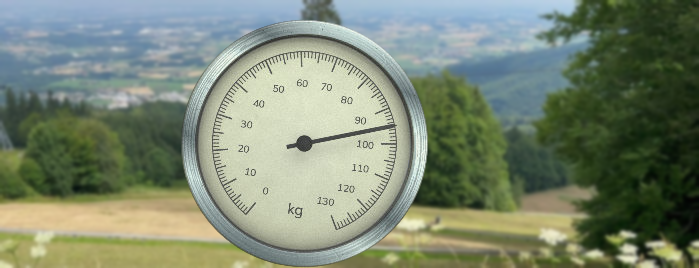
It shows 95 (kg)
